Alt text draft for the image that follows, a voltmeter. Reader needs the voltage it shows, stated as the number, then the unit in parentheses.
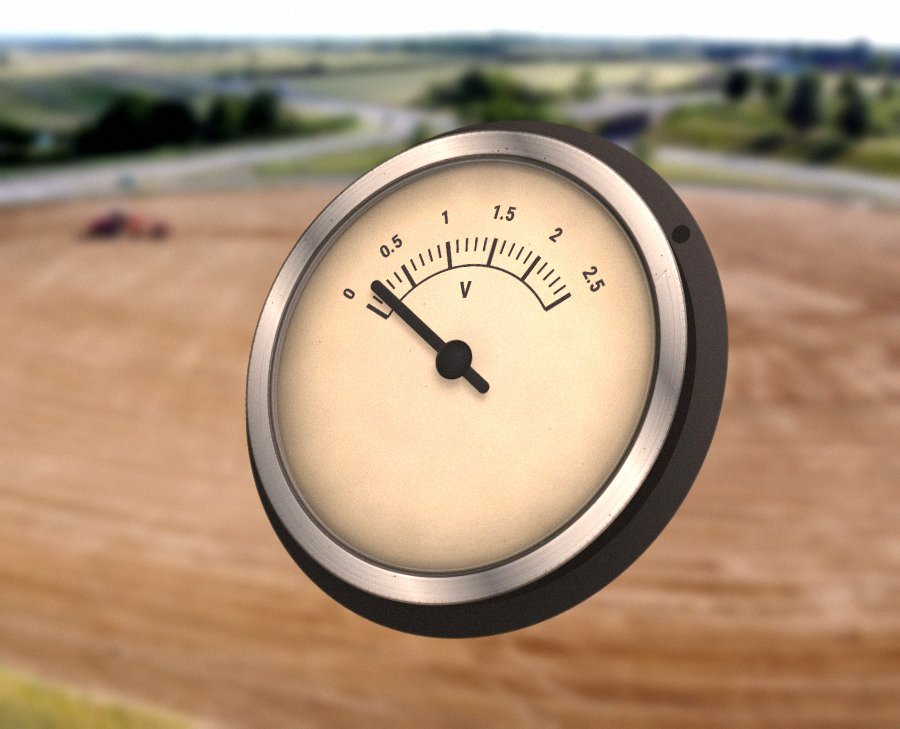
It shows 0.2 (V)
